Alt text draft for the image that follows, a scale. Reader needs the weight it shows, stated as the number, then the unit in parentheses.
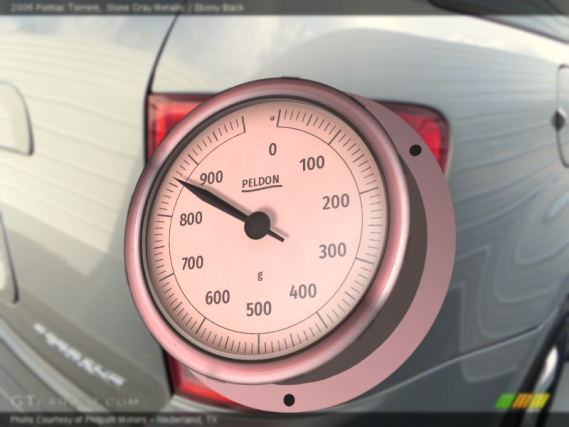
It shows 860 (g)
